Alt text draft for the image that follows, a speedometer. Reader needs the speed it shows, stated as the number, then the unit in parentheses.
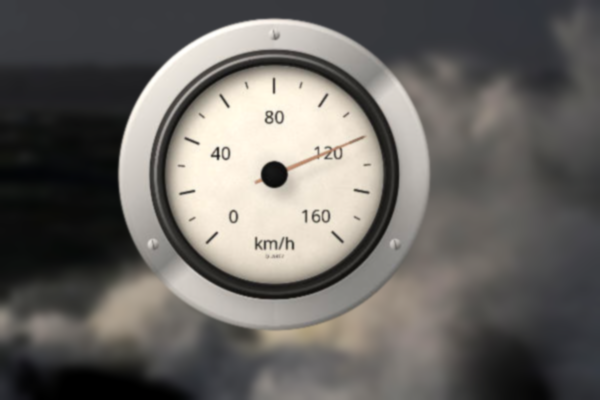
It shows 120 (km/h)
